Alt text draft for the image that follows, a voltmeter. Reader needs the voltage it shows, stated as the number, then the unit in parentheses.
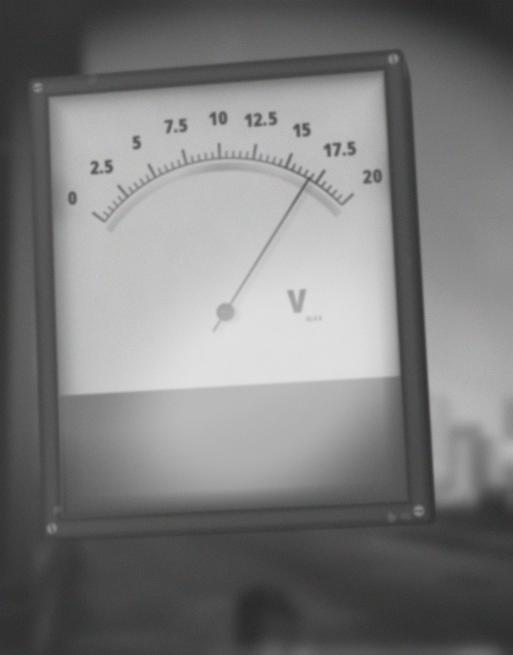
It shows 17 (V)
